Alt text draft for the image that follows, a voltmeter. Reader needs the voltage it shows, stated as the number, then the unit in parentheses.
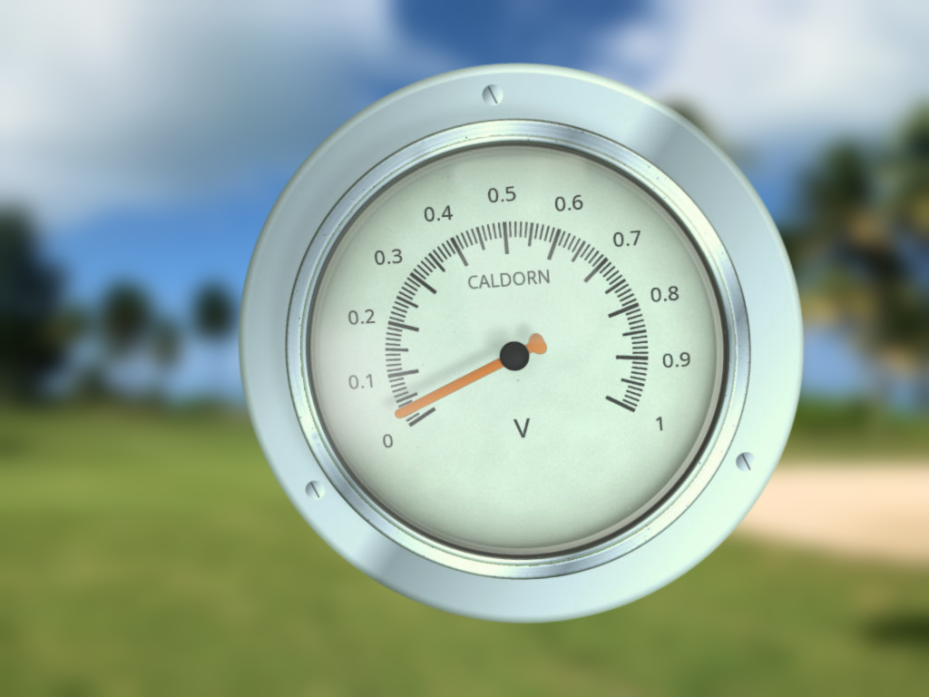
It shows 0.03 (V)
